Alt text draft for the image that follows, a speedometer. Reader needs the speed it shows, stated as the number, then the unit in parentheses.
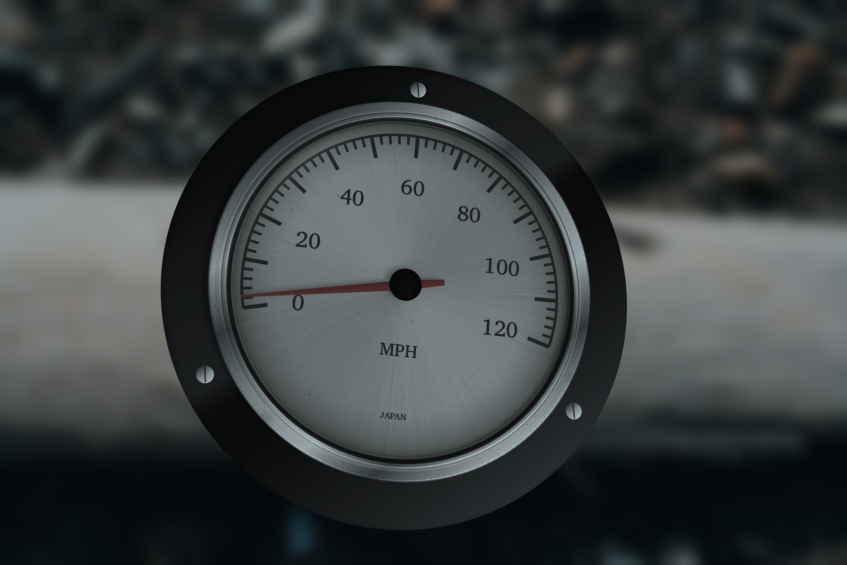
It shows 2 (mph)
